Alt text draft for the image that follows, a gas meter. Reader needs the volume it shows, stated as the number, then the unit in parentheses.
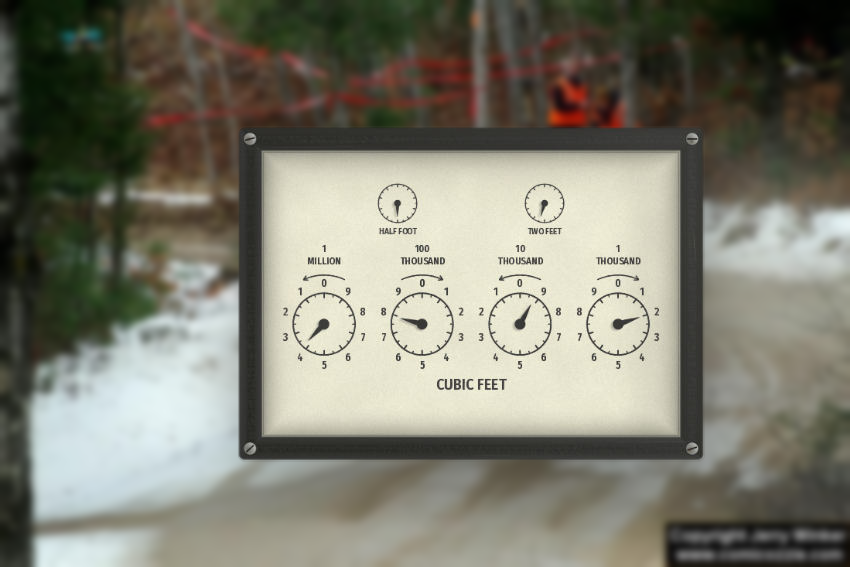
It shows 379200 (ft³)
